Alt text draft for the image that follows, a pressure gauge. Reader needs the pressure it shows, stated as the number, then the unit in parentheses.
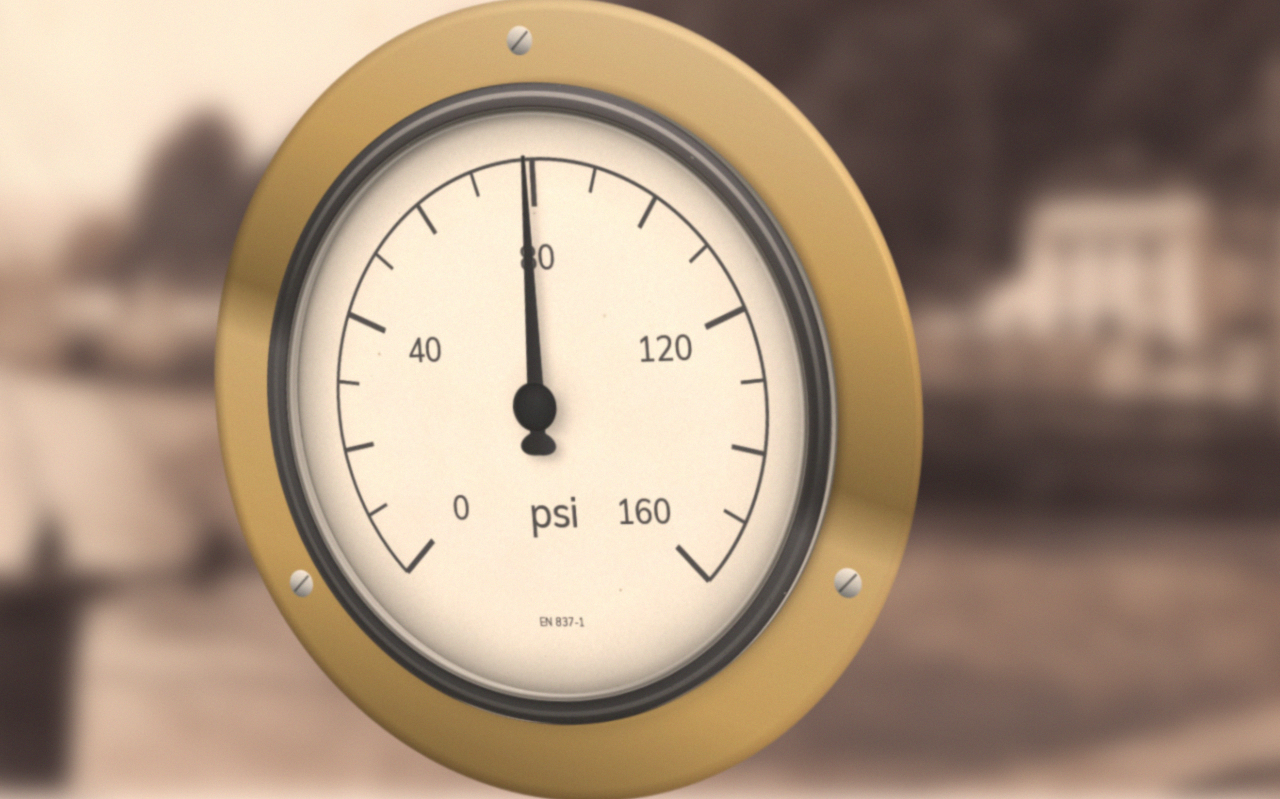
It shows 80 (psi)
